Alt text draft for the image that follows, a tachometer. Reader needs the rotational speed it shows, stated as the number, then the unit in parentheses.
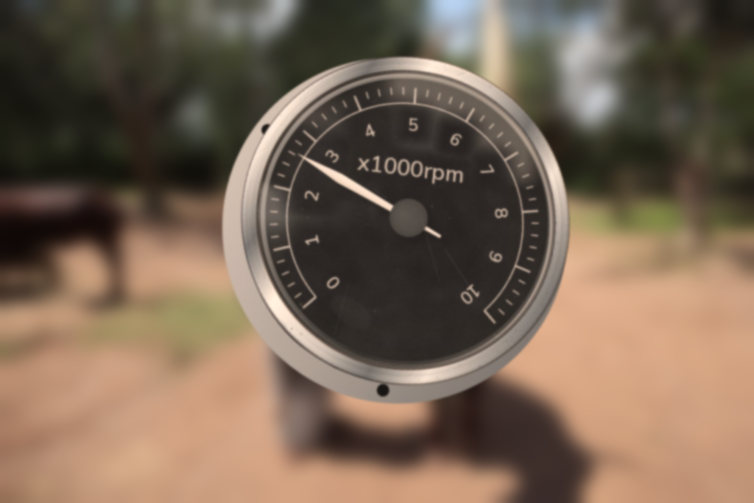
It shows 2600 (rpm)
